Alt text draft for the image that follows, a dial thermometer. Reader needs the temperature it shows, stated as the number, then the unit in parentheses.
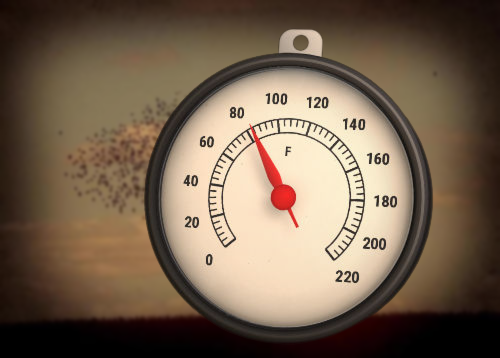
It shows 84 (°F)
